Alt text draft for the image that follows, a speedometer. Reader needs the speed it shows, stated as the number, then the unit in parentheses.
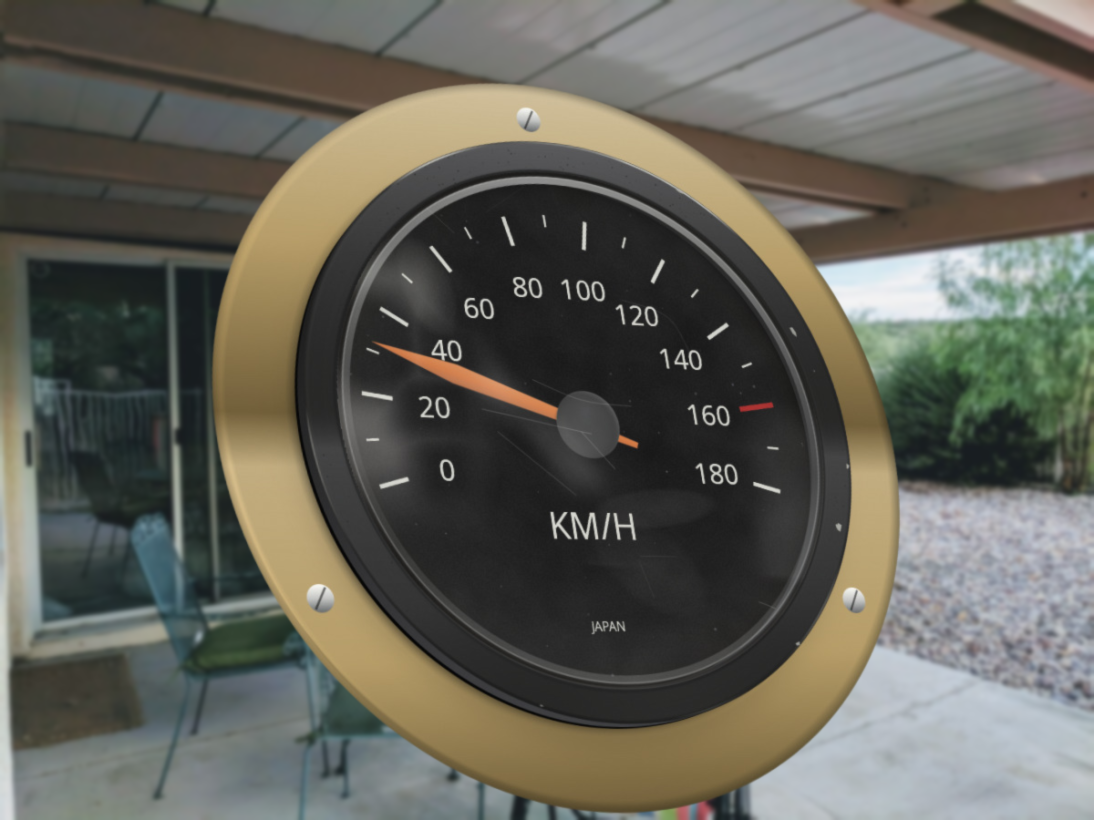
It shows 30 (km/h)
